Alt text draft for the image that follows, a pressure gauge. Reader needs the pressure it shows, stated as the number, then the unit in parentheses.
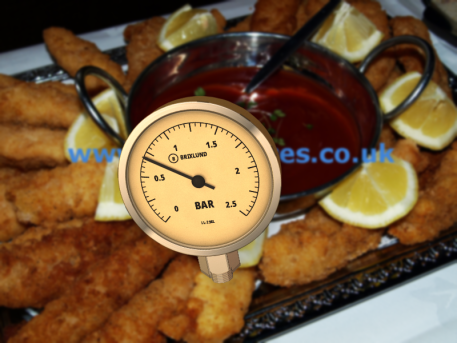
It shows 0.7 (bar)
